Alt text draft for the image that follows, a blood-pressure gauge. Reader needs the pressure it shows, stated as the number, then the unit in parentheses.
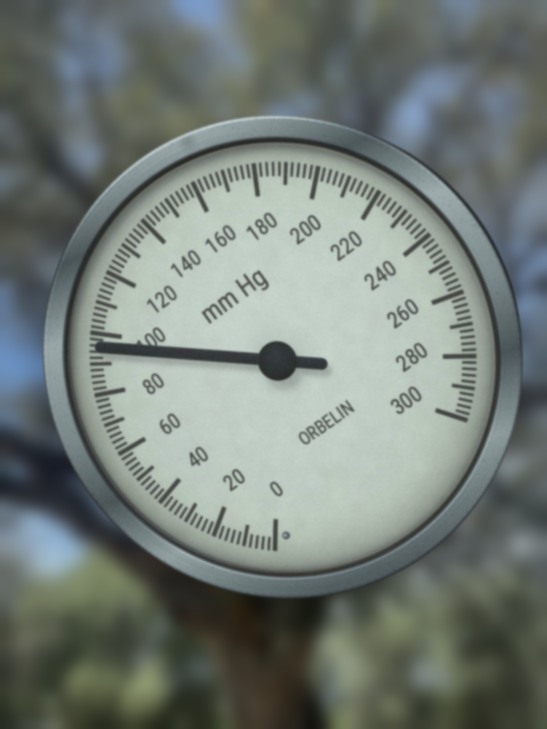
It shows 96 (mmHg)
